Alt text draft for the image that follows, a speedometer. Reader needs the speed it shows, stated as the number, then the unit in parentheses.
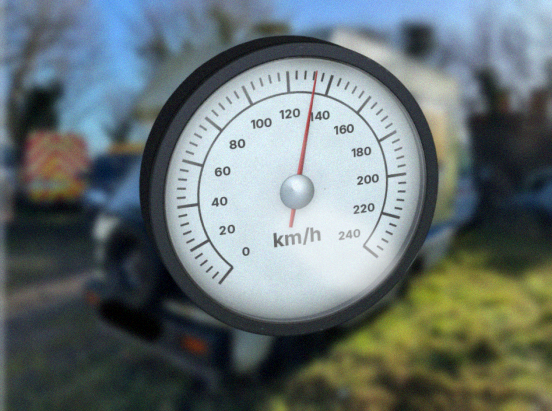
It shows 132 (km/h)
